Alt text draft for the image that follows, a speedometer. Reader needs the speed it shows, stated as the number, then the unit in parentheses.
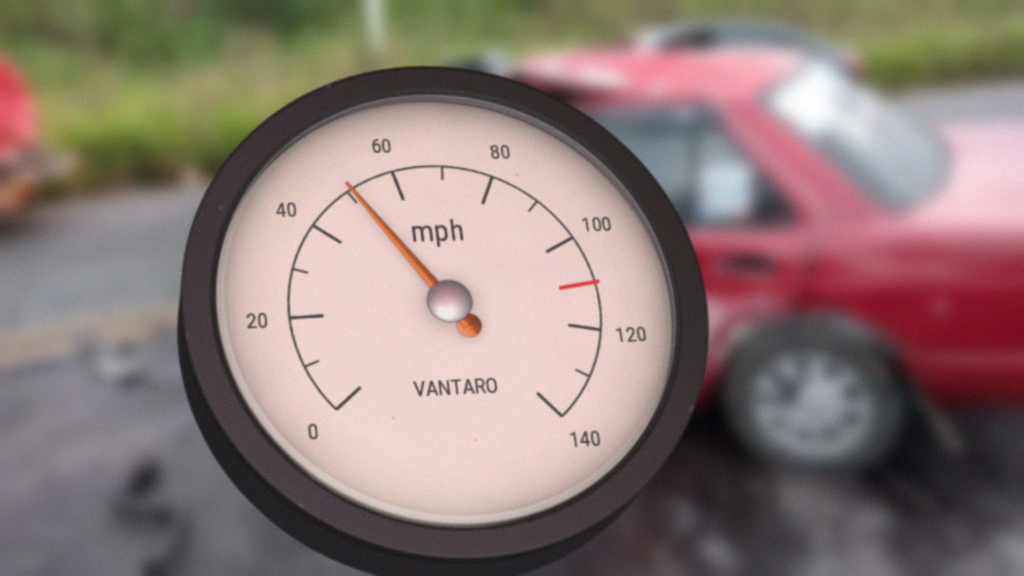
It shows 50 (mph)
